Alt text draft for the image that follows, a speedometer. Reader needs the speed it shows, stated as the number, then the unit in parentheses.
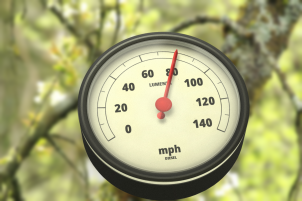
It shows 80 (mph)
